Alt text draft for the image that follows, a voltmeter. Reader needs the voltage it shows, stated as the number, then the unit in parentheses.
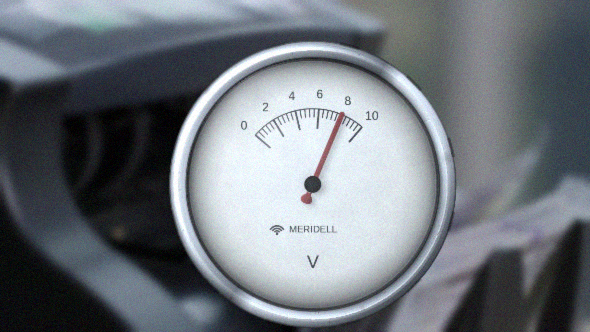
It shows 8 (V)
